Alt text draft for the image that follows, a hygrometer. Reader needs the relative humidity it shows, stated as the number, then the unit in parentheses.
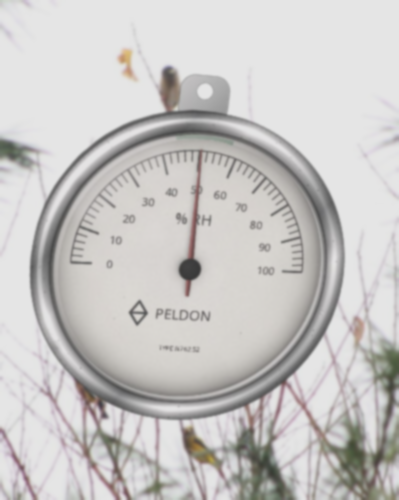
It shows 50 (%)
